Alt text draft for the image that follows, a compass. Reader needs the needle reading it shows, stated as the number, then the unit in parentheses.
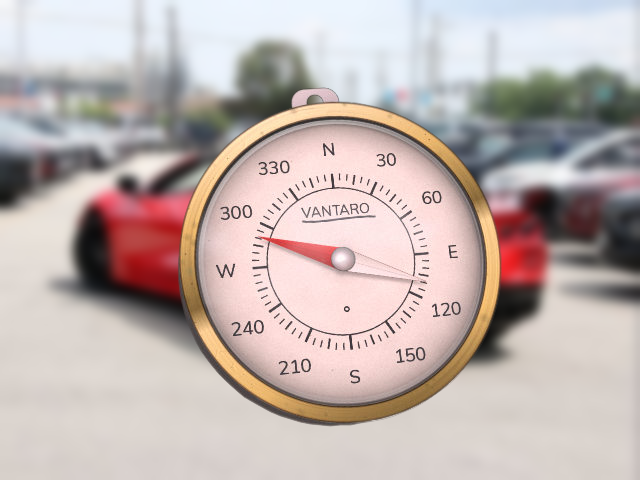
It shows 290 (°)
